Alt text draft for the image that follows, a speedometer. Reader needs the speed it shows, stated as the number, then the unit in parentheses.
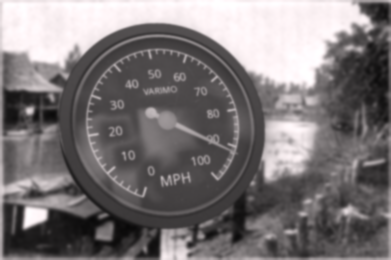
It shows 92 (mph)
